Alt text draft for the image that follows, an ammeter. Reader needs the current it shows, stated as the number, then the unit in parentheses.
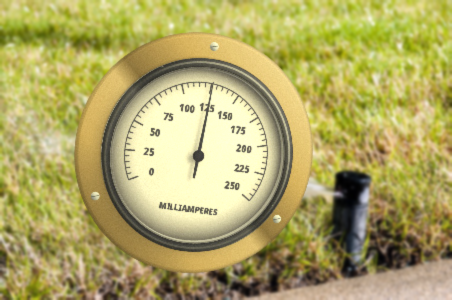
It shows 125 (mA)
